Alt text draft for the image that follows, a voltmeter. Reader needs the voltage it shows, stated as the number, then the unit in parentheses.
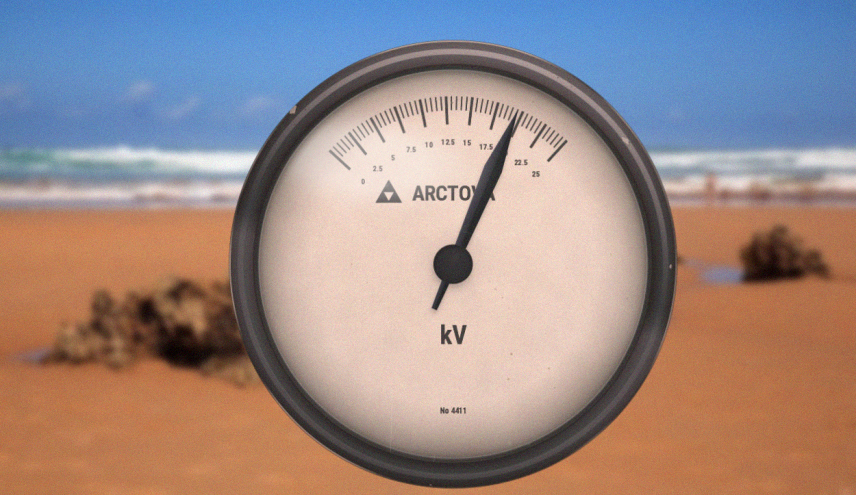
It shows 19.5 (kV)
